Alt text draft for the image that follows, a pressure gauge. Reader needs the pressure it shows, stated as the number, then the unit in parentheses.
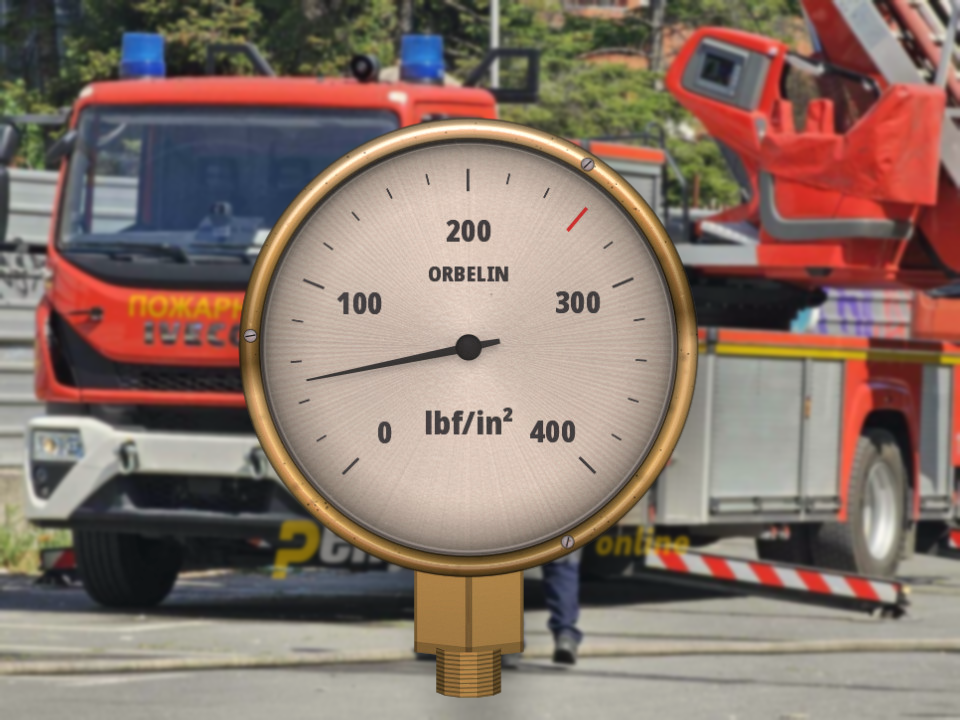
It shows 50 (psi)
